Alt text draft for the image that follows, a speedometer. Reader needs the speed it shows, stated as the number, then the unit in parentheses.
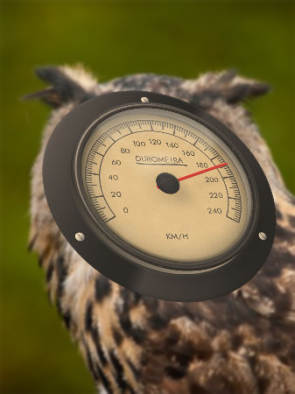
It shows 190 (km/h)
